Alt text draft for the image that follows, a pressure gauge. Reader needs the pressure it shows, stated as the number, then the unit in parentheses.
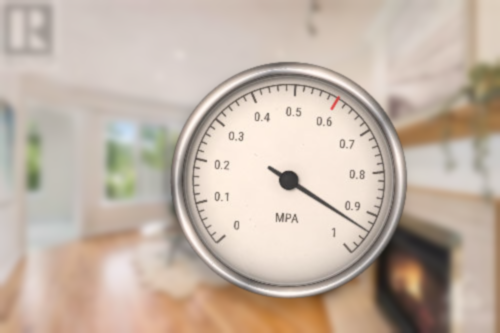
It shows 0.94 (MPa)
